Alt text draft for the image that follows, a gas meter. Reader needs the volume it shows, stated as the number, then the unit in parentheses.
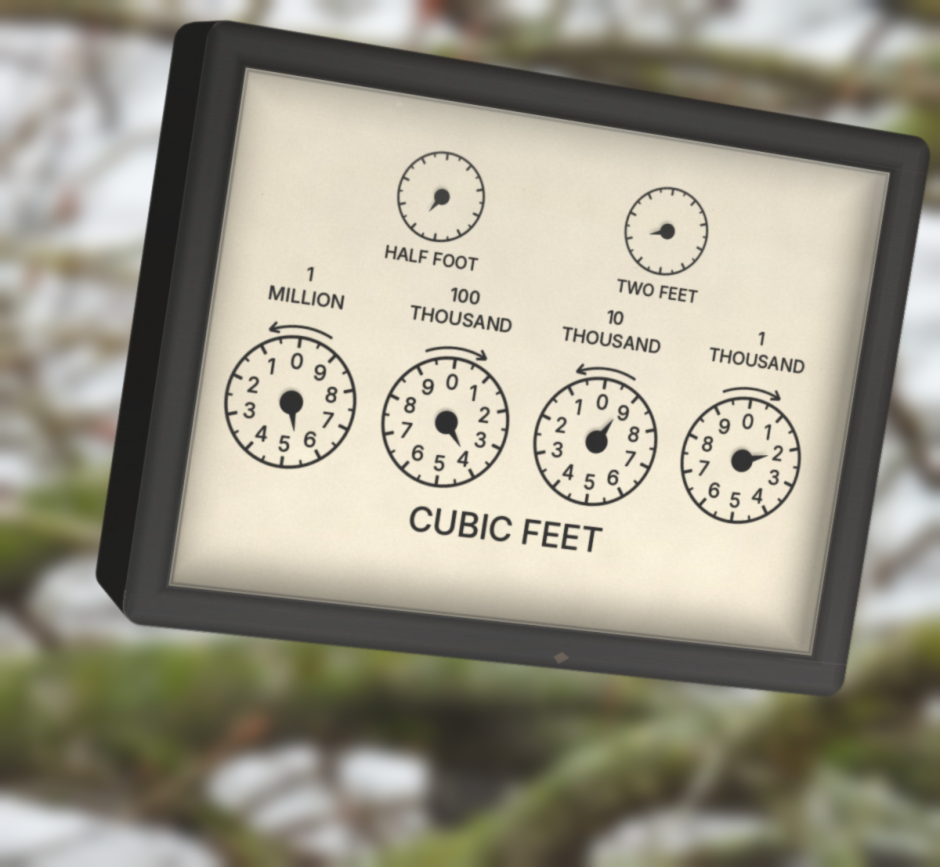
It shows 539200 (ft³)
